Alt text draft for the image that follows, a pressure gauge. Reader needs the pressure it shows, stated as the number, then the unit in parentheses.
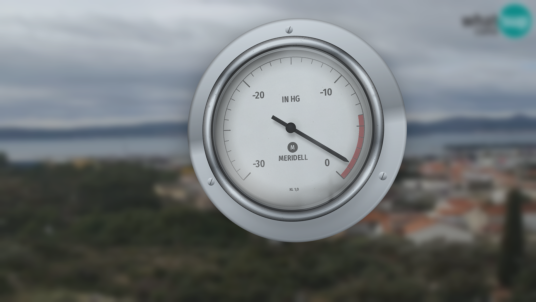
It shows -1.5 (inHg)
